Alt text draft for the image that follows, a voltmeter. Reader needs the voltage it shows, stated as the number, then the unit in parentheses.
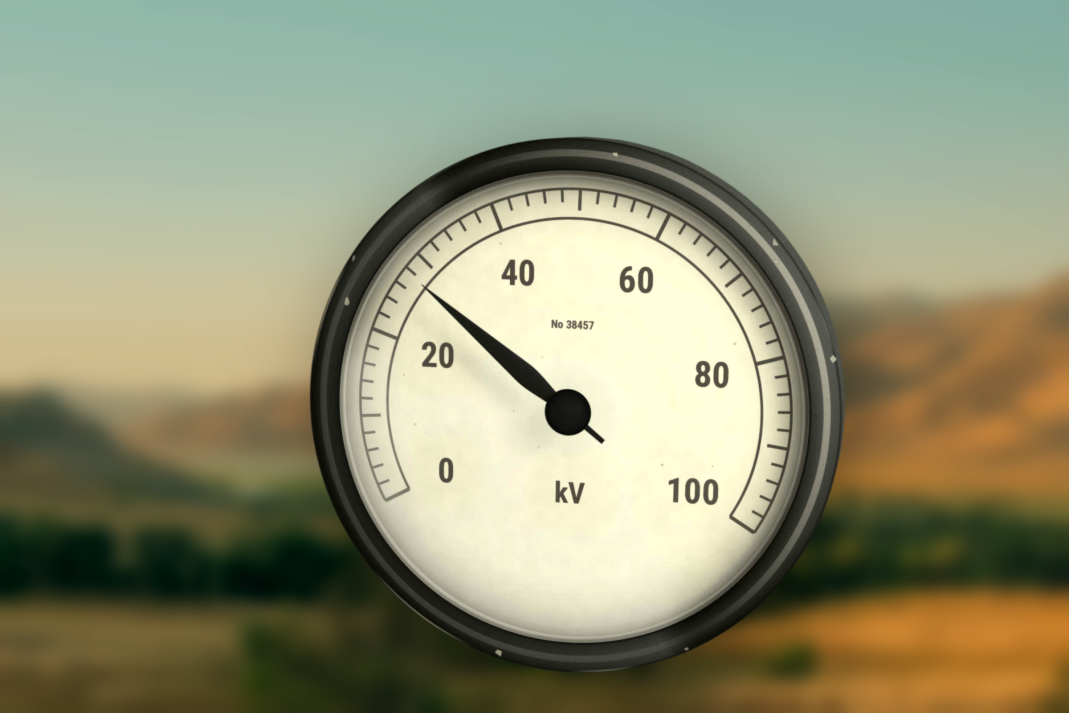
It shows 28 (kV)
